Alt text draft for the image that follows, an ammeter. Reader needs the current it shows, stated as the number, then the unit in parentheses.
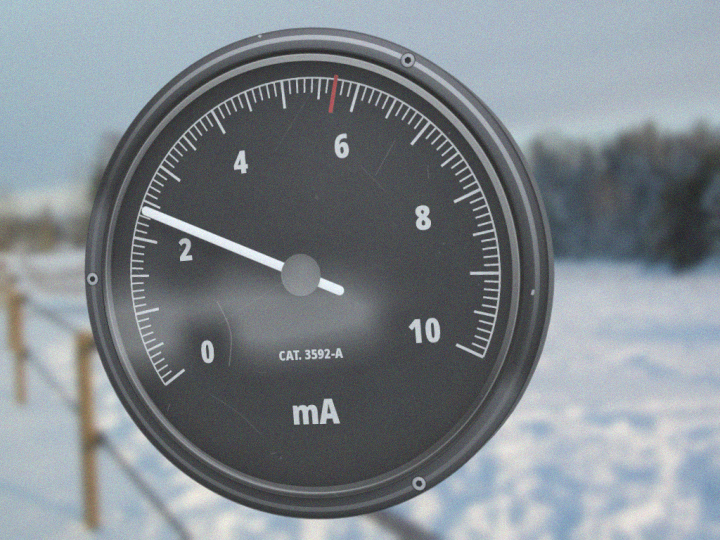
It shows 2.4 (mA)
